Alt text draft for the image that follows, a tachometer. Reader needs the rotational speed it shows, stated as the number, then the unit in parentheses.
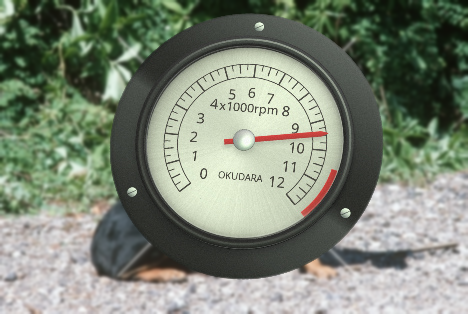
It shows 9500 (rpm)
